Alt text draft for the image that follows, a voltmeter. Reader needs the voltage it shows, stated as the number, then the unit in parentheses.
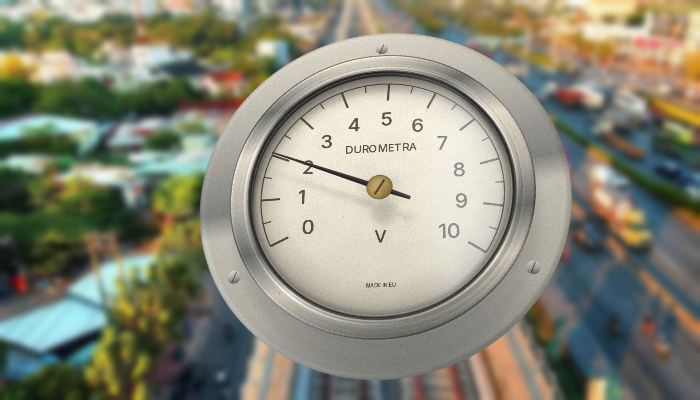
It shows 2 (V)
